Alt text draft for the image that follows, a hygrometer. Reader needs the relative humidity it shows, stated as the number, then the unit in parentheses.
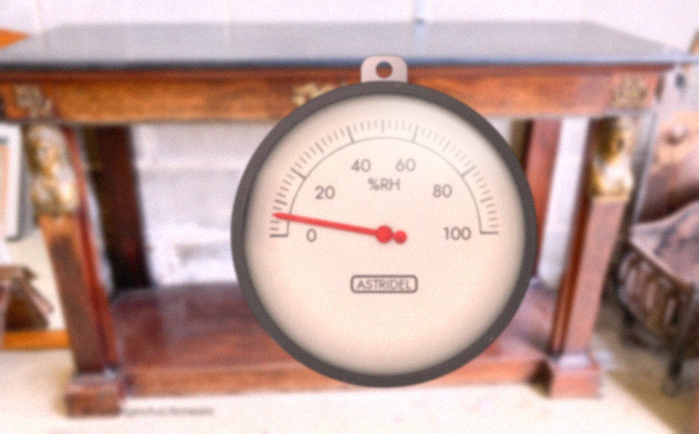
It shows 6 (%)
